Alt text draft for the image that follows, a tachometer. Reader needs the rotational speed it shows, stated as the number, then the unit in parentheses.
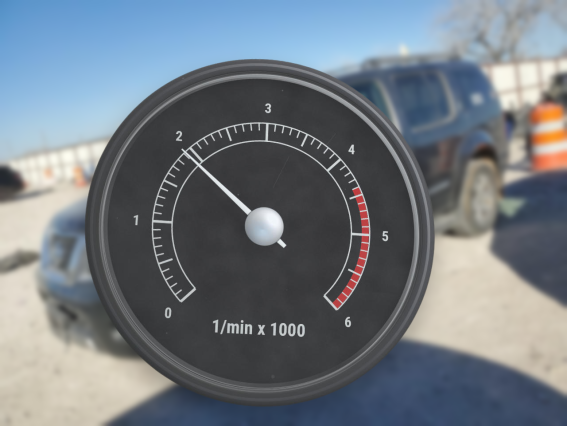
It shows 1900 (rpm)
